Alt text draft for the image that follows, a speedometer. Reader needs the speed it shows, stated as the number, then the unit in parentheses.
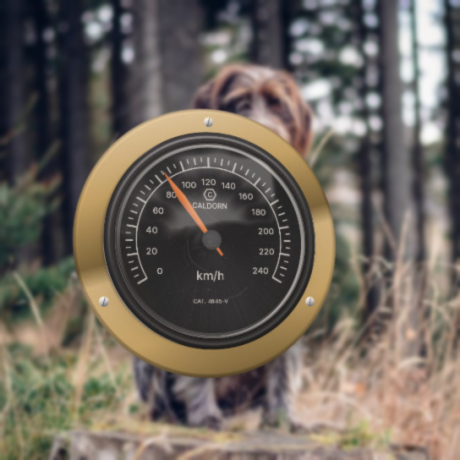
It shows 85 (km/h)
